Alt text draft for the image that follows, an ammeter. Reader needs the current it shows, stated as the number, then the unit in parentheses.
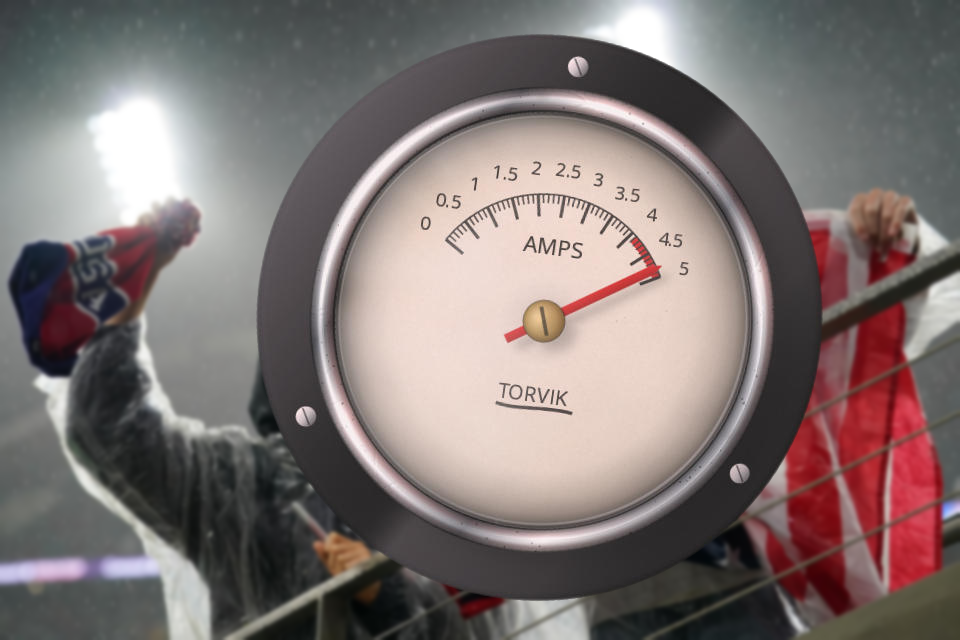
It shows 4.8 (A)
